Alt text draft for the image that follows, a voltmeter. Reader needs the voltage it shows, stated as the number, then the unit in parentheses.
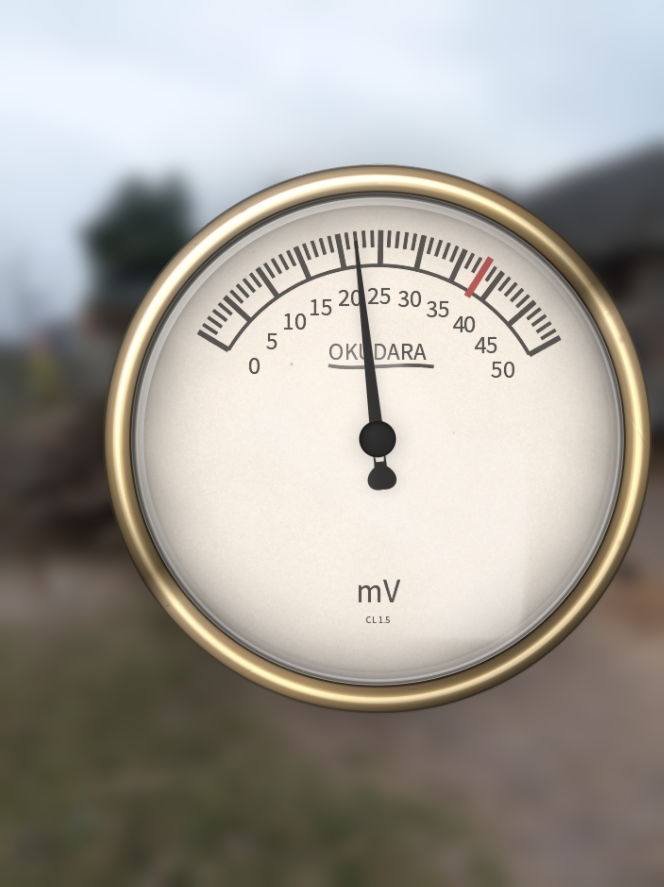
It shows 22 (mV)
